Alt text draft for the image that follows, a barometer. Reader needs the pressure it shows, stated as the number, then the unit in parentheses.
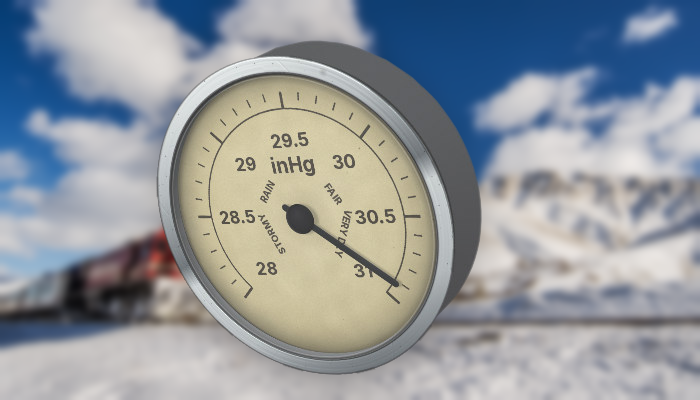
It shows 30.9 (inHg)
